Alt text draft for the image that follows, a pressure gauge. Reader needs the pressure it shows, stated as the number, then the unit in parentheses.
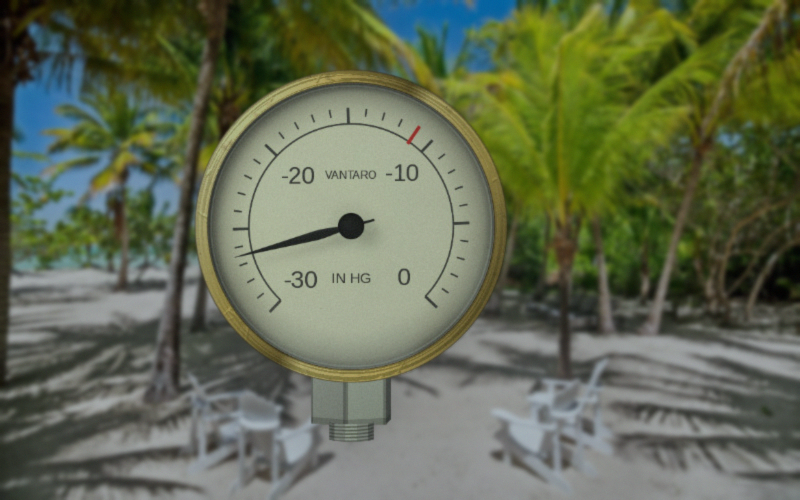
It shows -26.5 (inHg)
